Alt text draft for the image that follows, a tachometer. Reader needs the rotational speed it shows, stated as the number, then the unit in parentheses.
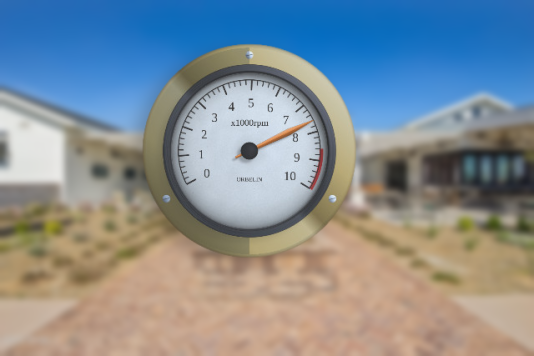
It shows 7600 (rpm)
